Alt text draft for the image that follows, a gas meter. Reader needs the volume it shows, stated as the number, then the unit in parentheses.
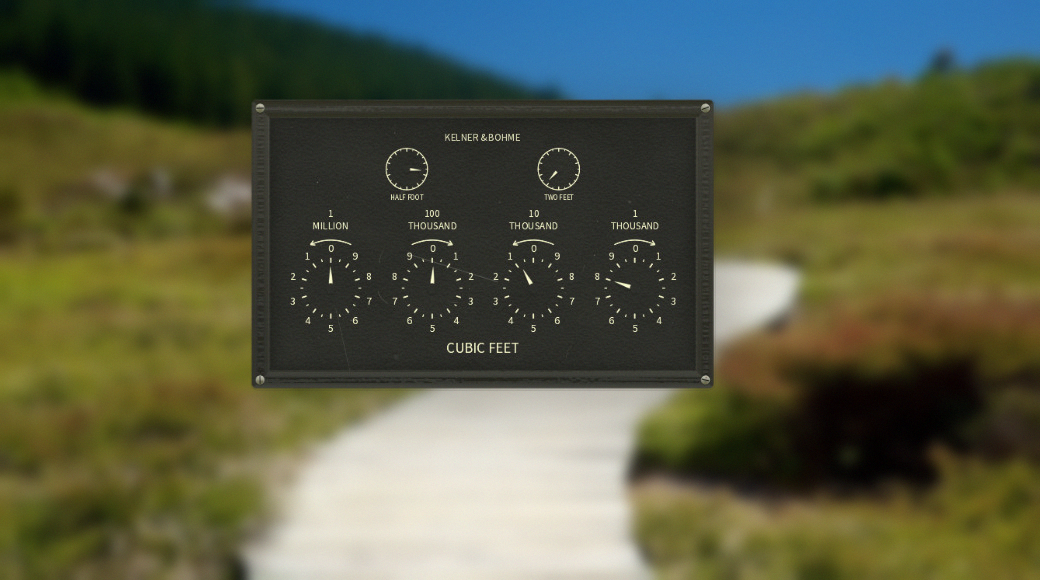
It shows 800 (ft³)
